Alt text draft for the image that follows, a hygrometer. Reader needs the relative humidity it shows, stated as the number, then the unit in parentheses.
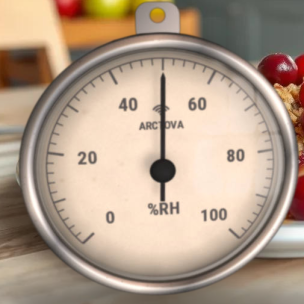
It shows 50 (%)
